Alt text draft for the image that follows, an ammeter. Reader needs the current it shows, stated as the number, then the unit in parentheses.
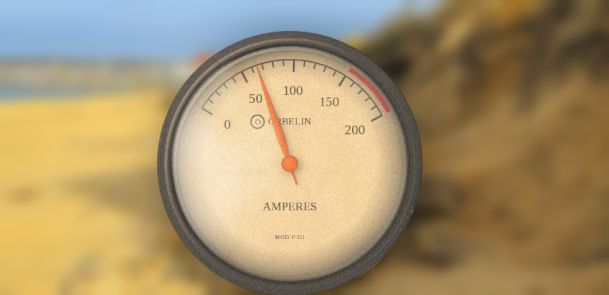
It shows 65 (A)
